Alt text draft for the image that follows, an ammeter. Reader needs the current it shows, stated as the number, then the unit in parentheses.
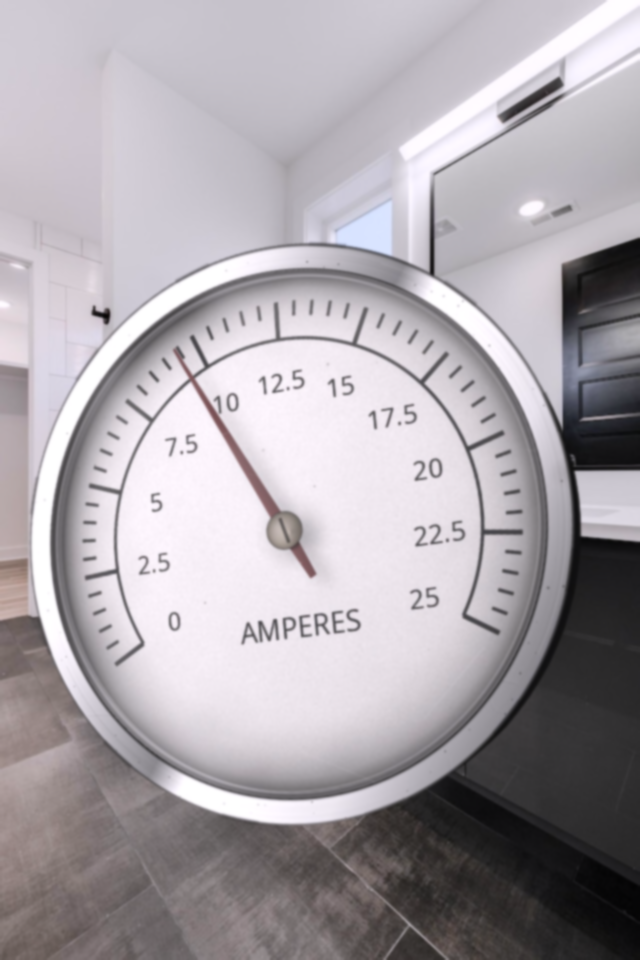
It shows 9.5 (A)
